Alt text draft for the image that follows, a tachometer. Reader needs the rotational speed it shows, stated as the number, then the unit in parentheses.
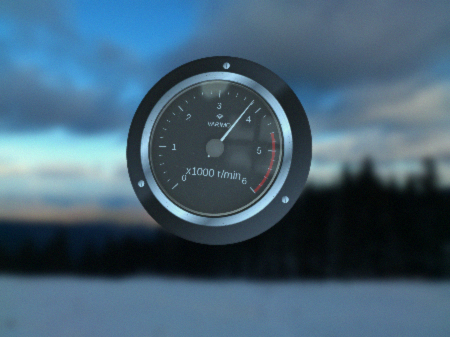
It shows 3800 (rpm)
